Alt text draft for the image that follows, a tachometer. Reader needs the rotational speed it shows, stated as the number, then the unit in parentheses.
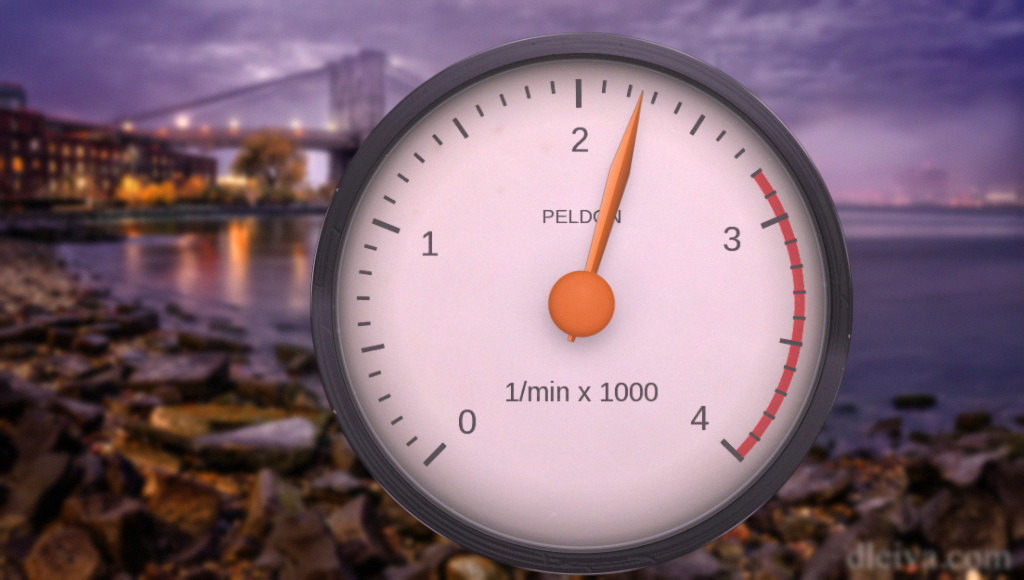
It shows 2250 (rpm)
